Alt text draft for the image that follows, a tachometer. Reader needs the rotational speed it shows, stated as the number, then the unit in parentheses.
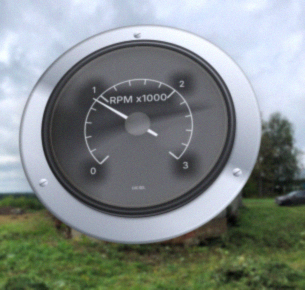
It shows 900 (rpm)
